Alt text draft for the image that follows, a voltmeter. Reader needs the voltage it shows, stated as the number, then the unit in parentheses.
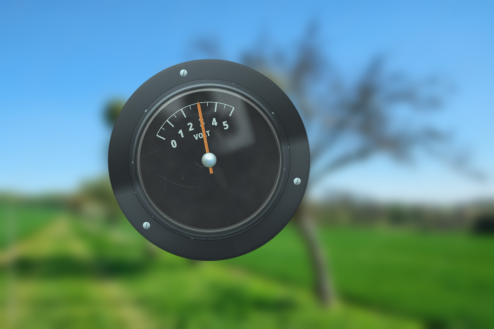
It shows 3 (V)
